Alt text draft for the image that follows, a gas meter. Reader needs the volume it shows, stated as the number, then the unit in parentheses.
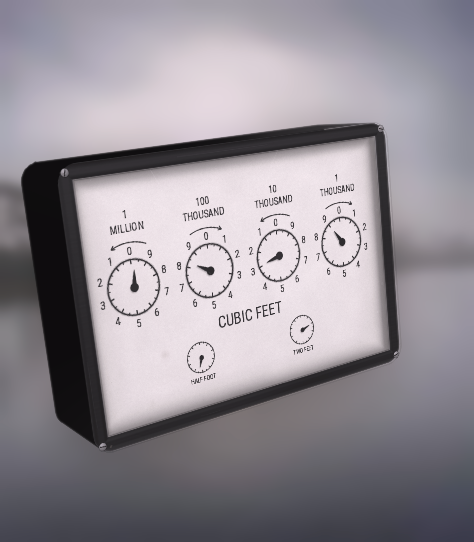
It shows 982900 (ft³)
